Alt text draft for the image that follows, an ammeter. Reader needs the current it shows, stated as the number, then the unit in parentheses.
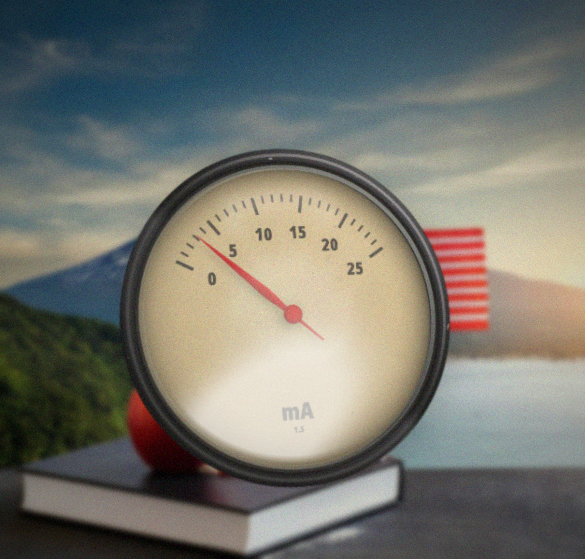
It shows 3 (mA)
